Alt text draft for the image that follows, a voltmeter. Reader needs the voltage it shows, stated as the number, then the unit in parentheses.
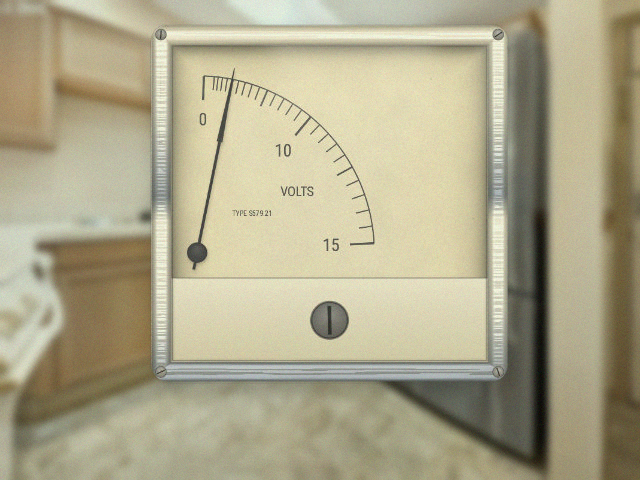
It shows 5 (V)
